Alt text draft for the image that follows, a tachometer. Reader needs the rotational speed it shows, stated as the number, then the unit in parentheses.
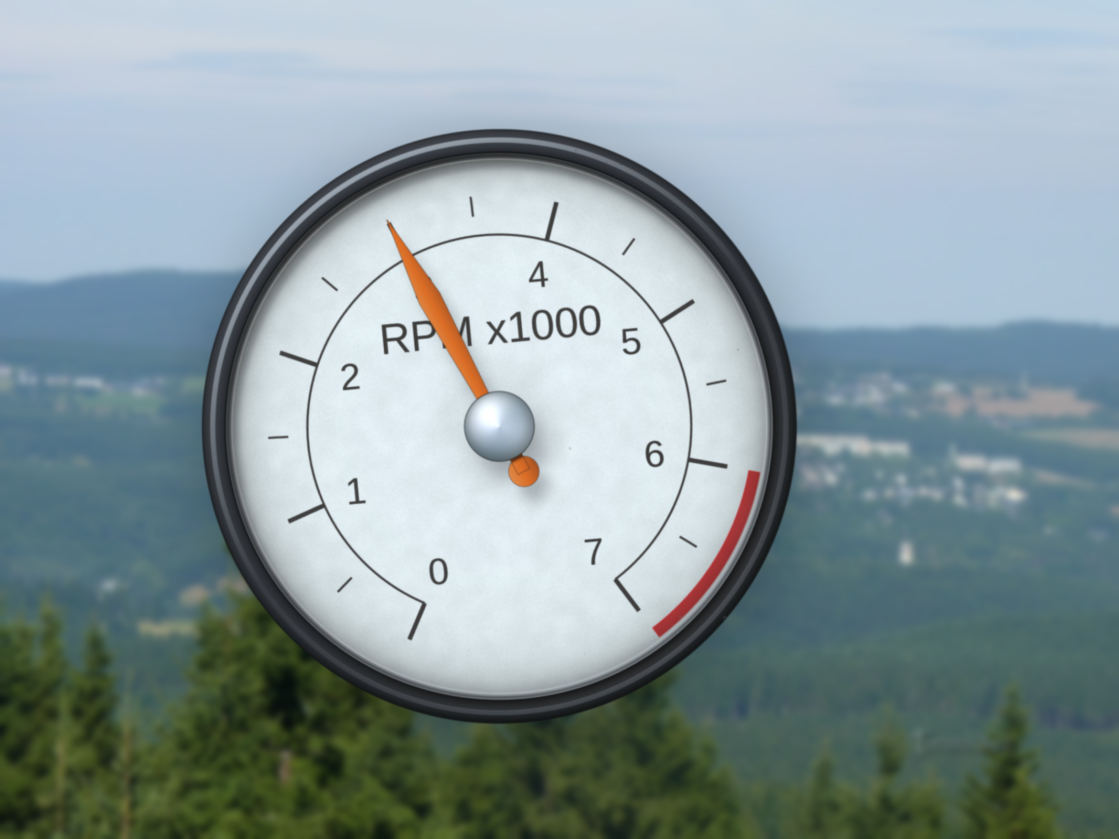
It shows 3000 (rpm)
